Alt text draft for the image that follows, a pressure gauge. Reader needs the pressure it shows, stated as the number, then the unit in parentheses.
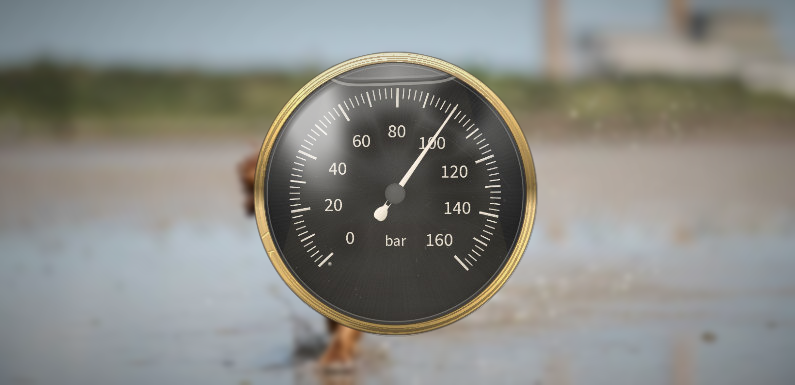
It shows 100 (bar)
